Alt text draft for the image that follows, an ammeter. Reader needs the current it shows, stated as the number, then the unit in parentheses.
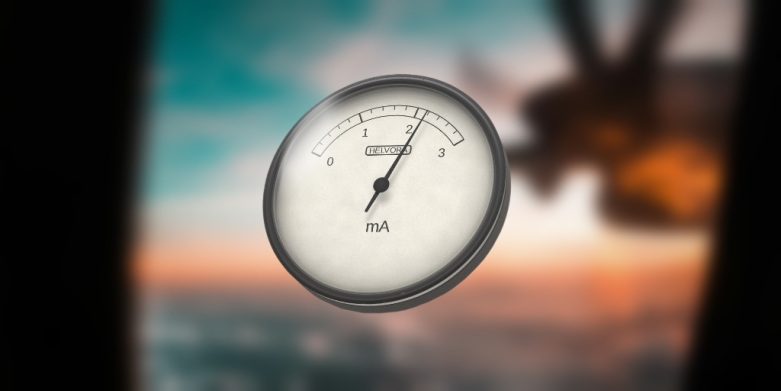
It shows 2.2 (mA)
